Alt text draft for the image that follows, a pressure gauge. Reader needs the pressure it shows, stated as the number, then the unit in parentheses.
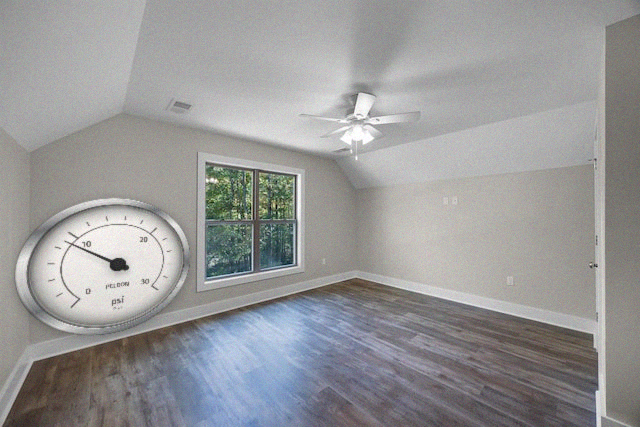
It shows 9 (psi)
